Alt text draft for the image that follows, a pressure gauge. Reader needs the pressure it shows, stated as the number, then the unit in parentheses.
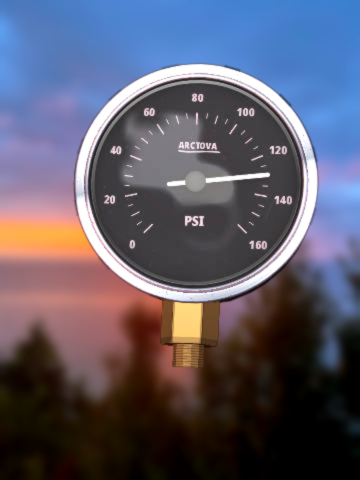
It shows 130 (psi)
